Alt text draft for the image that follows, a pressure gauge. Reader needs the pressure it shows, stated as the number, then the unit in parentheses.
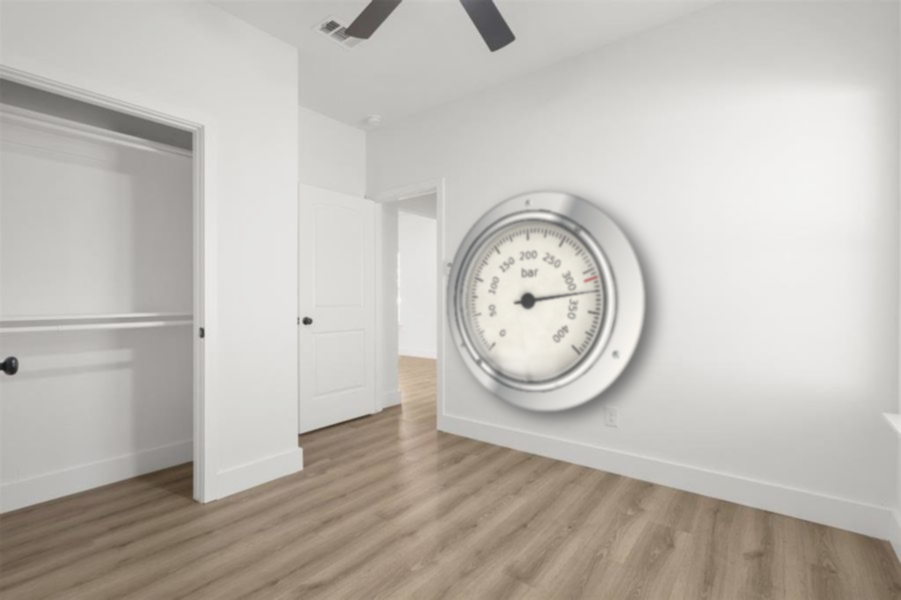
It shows 325 (bar)
